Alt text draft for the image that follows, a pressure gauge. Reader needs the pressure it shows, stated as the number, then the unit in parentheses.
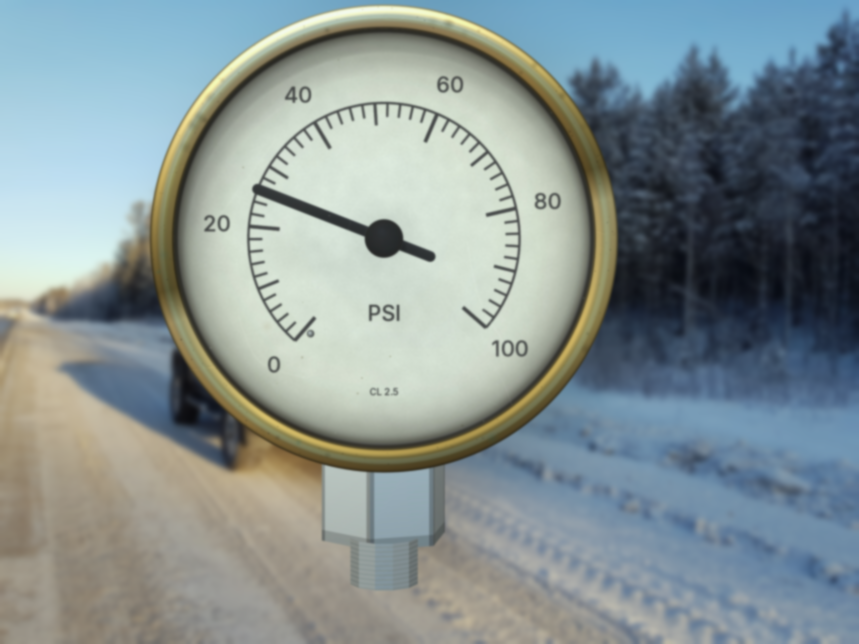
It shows 26 (psi)
